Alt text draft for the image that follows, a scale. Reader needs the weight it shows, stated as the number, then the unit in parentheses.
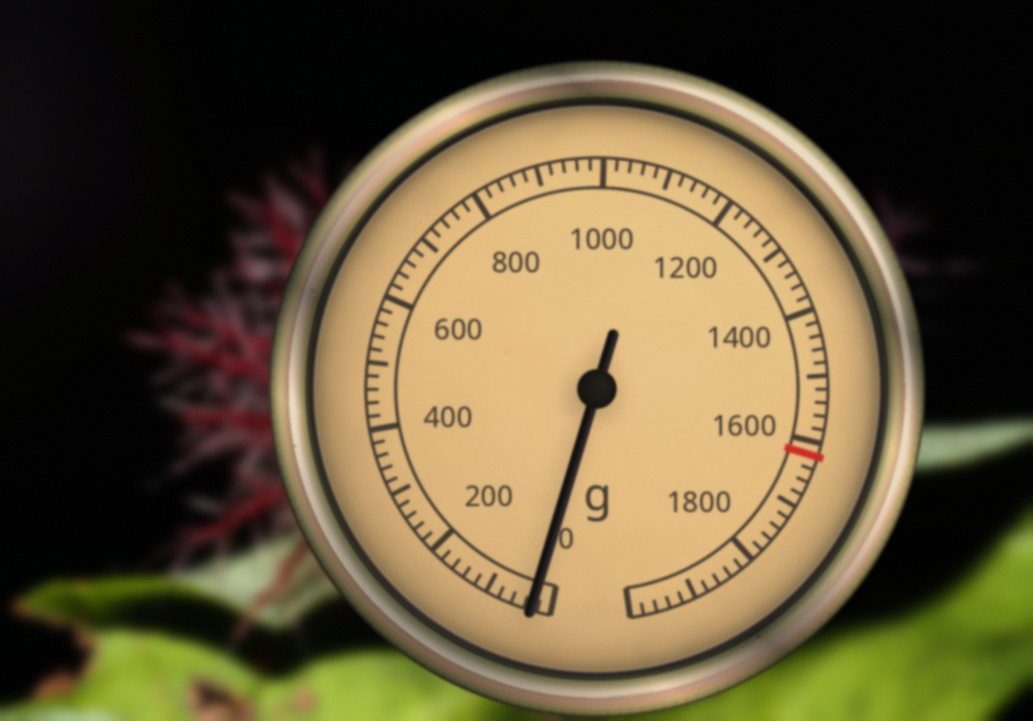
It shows 30 (g)
